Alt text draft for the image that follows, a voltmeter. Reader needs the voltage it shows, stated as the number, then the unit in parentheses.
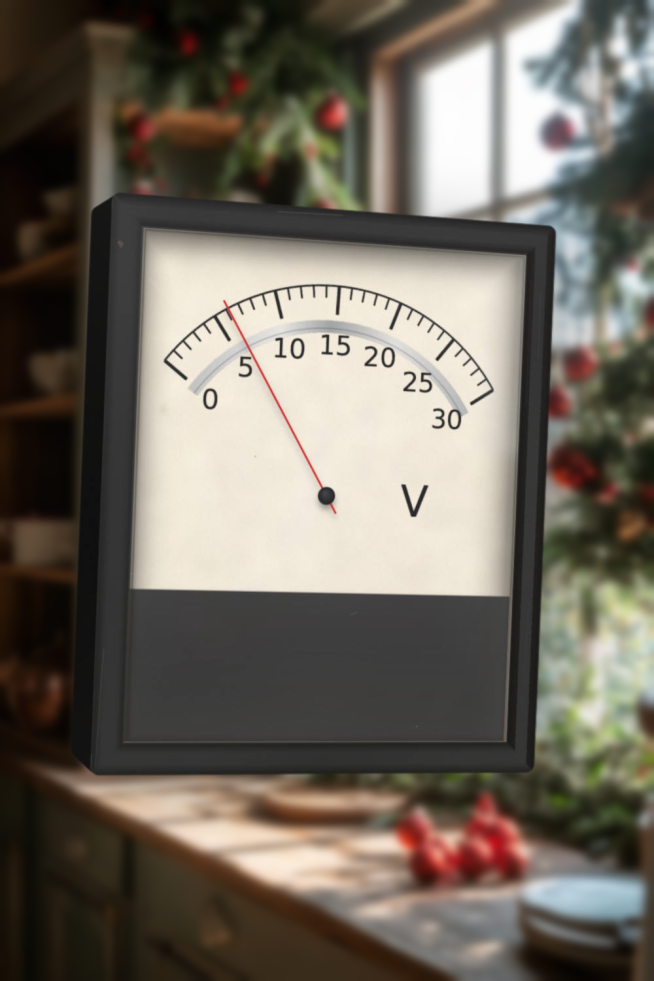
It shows 6 (V)
